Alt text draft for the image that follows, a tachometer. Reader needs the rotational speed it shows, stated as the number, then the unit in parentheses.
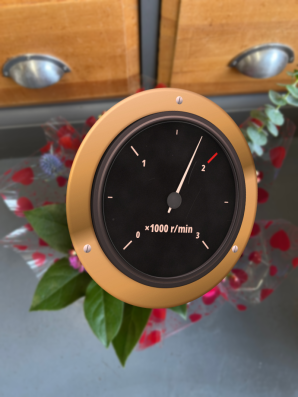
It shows 1750 (rpm)
